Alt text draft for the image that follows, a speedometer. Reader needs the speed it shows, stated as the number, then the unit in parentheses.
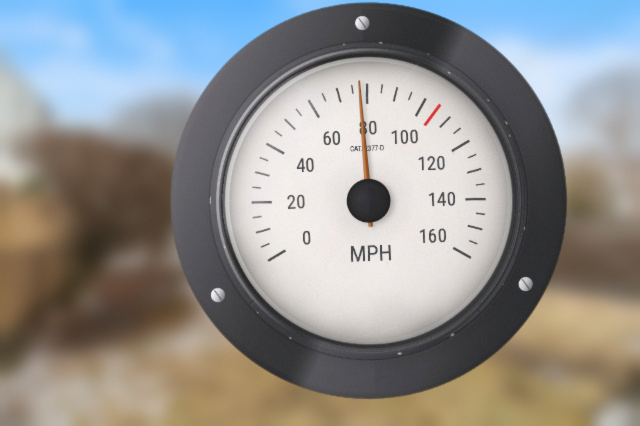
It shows 77.5 (mph)
